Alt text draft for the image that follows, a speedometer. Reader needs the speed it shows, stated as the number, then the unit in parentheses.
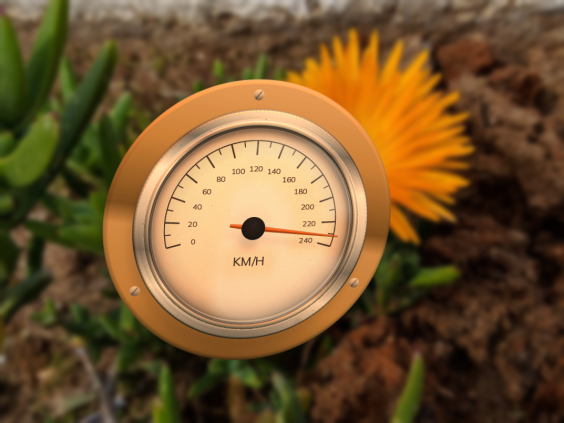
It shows 230 (km/h)
